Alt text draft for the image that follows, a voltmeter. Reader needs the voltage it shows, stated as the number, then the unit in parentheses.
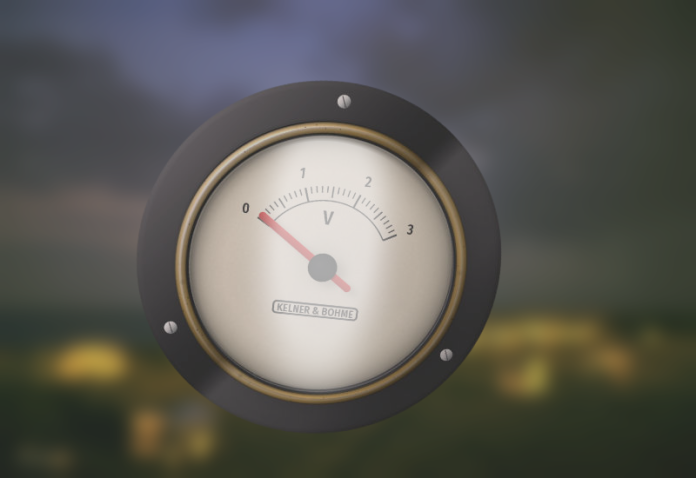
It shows 0.1 (V)
